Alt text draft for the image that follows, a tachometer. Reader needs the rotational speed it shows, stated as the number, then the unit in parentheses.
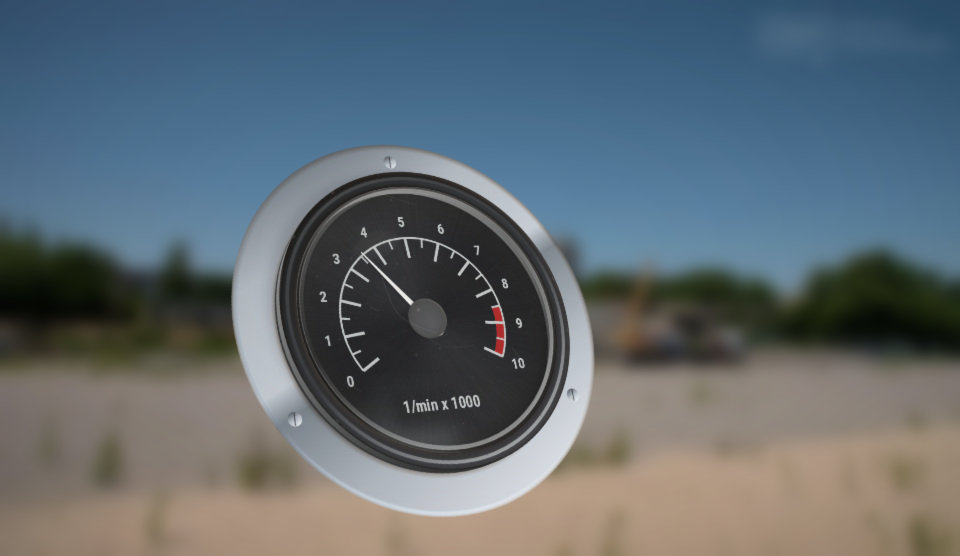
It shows 3500 (rpm)
